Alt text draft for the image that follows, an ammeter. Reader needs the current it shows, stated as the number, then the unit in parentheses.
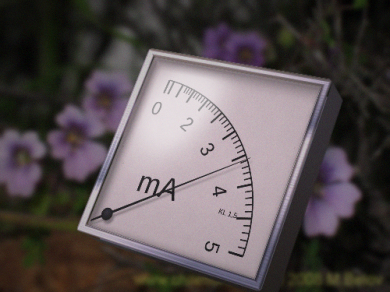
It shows 3.6 (mA)
